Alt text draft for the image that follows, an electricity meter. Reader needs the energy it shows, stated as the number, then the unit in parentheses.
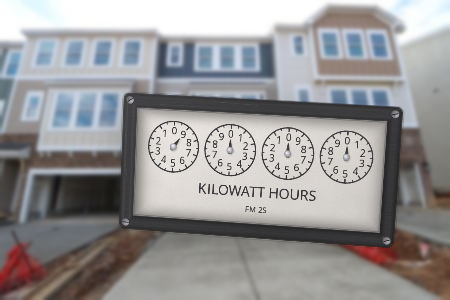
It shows 9000 (kWh)
